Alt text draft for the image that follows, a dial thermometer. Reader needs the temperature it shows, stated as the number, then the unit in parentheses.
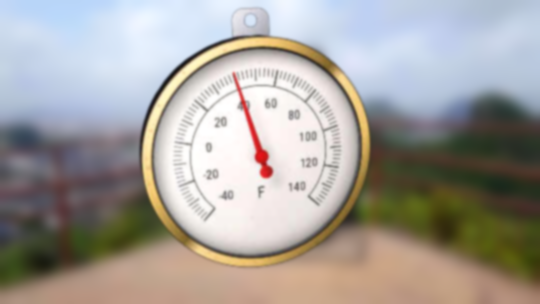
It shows 40 (°F)
